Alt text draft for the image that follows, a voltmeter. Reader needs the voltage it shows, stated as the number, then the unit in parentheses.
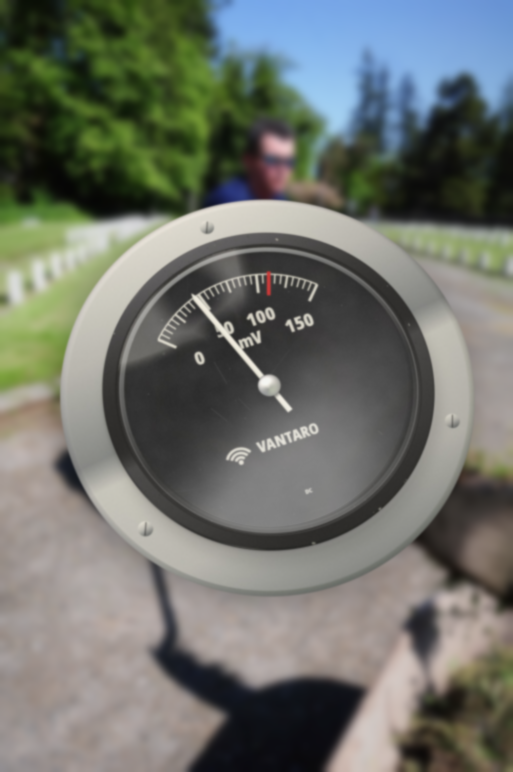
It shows 45 (mV)
